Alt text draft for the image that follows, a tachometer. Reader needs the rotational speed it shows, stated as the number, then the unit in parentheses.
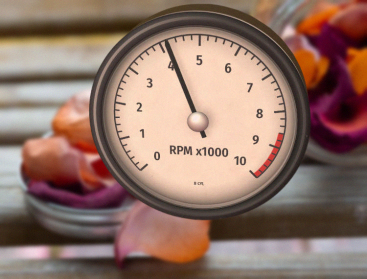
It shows 4200 (rpm)
